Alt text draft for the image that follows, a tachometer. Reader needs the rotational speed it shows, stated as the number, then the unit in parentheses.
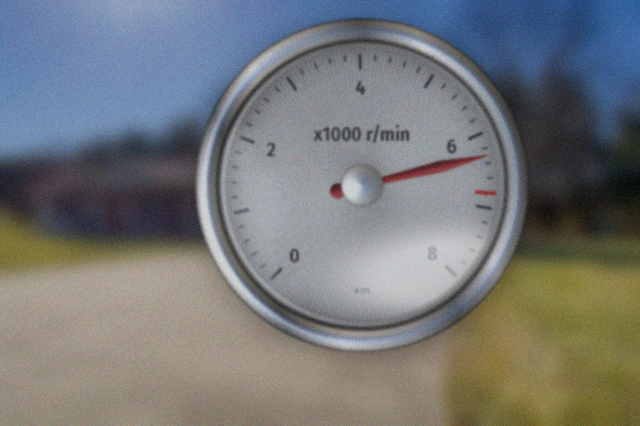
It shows 6300 (rpm)
